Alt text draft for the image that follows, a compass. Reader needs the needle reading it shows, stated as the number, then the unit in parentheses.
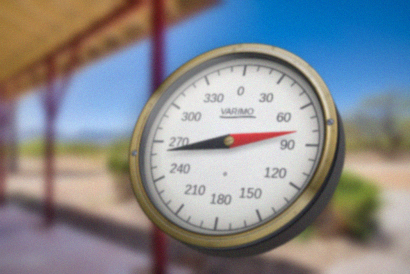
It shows 80 (°)
